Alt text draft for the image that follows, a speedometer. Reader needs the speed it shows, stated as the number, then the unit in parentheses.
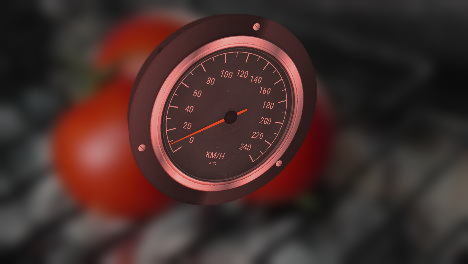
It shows 10 (km/h)
